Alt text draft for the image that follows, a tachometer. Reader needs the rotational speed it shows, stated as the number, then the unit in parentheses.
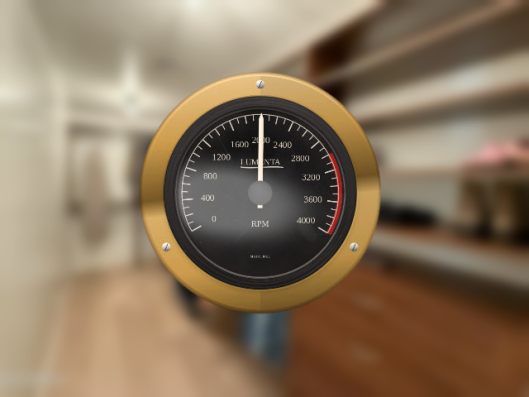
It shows 2000 (rpm)
